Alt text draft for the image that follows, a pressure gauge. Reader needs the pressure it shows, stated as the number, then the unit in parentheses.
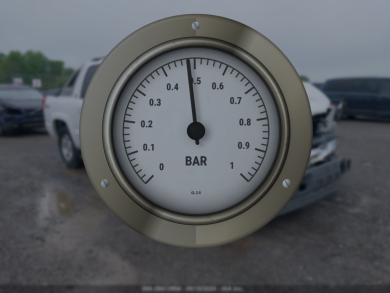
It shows 0.48 (bar)
